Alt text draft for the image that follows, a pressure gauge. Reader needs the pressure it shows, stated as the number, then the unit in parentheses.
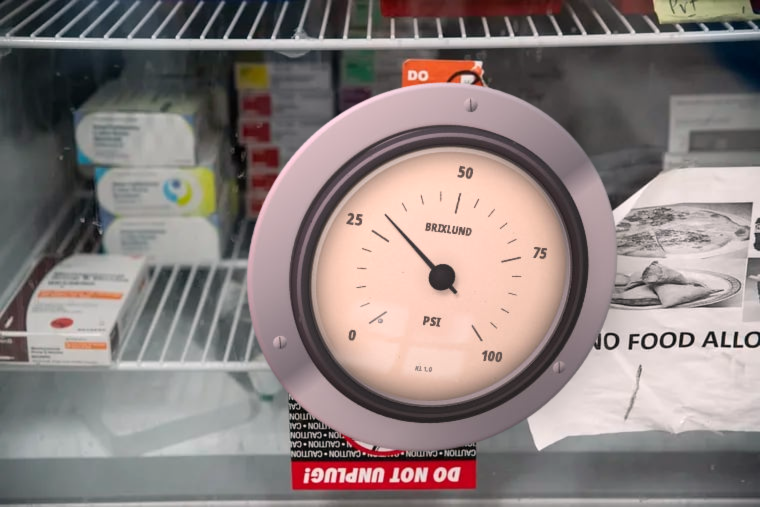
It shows 30 (psi)
